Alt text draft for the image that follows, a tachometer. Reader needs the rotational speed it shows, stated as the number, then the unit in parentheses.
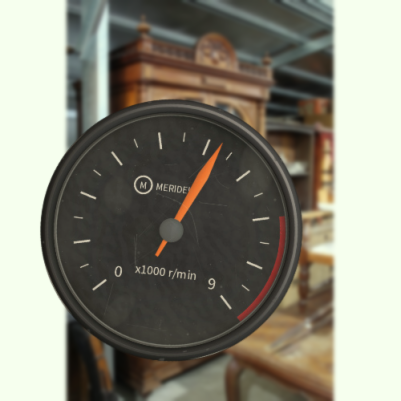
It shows 5250 (rpm)
